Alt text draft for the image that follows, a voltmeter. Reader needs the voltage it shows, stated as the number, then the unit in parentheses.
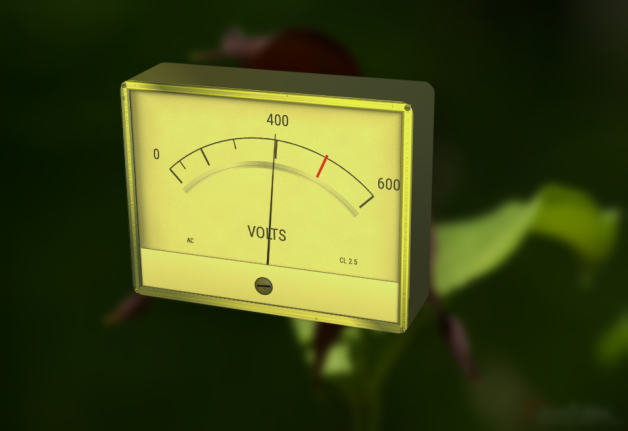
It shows 400 (V)
